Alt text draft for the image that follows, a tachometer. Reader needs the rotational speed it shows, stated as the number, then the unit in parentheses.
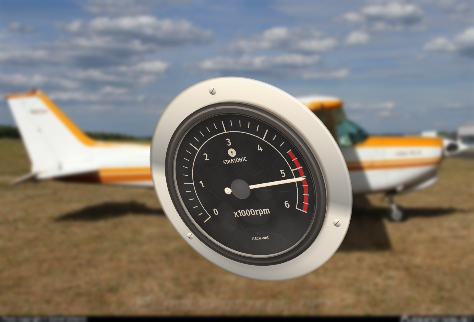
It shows 5200 (rpm)
